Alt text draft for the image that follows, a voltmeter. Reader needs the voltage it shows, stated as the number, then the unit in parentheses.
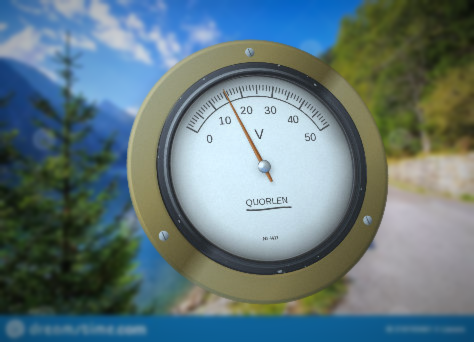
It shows 15 (V)
